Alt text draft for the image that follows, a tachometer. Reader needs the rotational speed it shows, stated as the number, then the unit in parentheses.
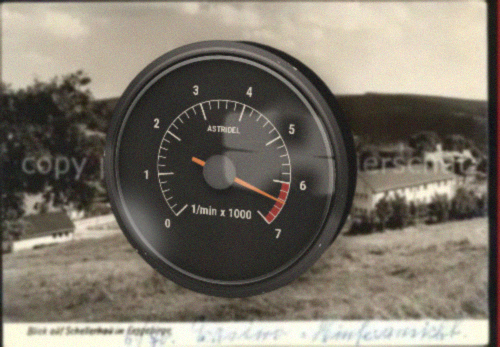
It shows 6400 (rpm)
